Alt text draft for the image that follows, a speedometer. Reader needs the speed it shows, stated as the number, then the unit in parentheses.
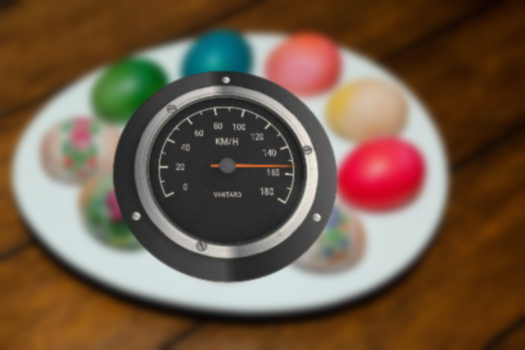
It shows 155 (km/h)
